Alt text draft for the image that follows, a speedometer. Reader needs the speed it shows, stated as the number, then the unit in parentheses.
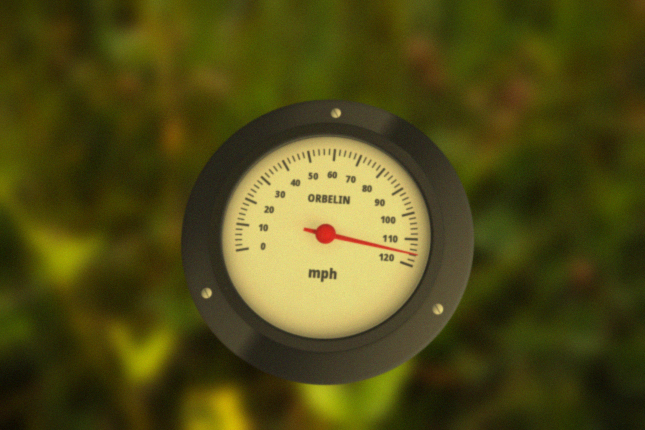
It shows 116 (mph)
